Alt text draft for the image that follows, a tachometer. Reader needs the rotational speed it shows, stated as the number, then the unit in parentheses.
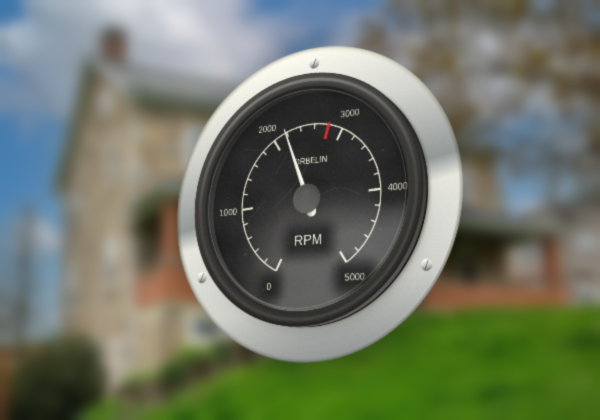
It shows 2200 (rpm)
